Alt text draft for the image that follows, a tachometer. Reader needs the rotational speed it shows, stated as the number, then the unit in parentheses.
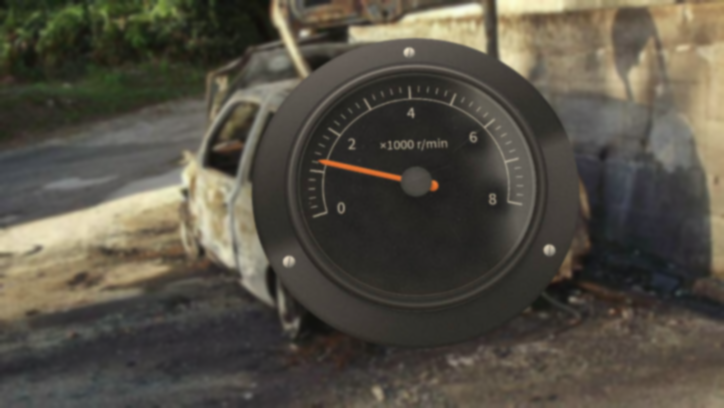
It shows 1200 (rpm)
